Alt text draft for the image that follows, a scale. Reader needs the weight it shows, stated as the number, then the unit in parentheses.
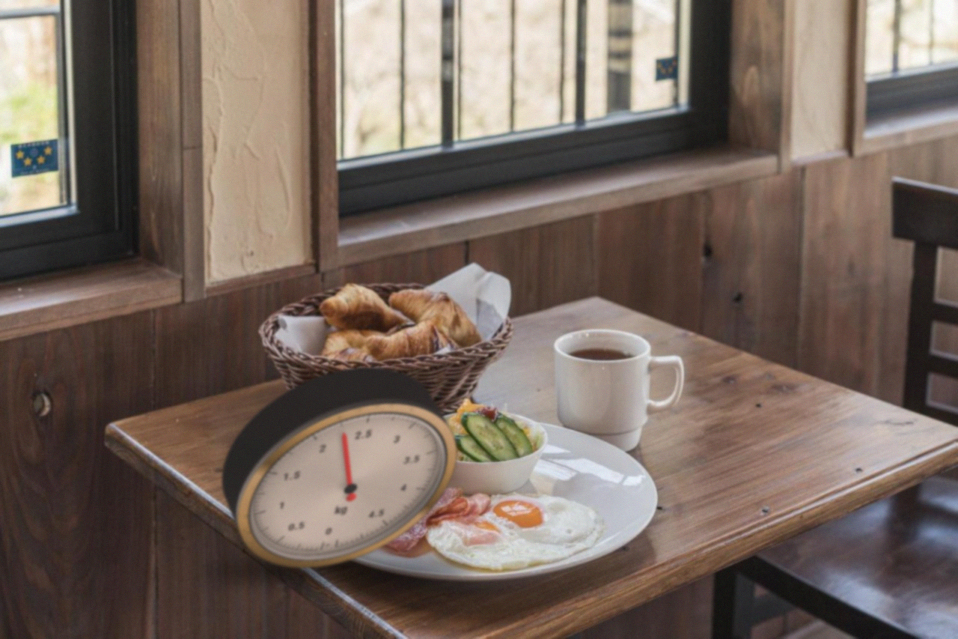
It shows 2.25 (kg)
